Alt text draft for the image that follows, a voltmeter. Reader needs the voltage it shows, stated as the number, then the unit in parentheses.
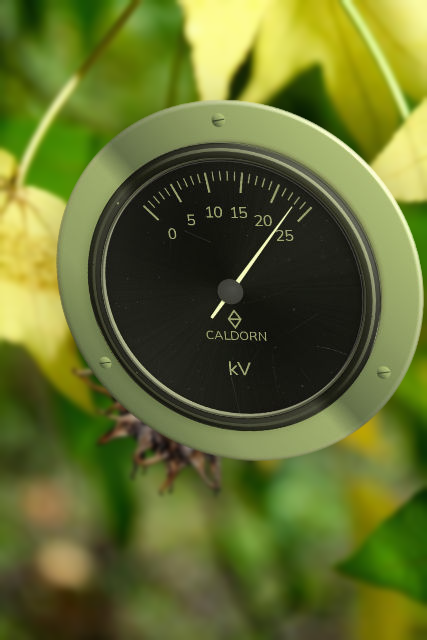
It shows 23 (kV)
